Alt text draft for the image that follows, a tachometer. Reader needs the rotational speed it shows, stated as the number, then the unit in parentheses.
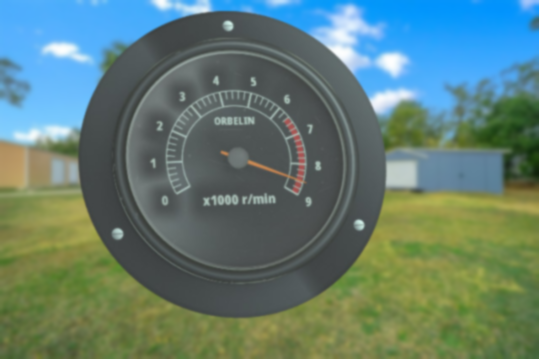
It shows 8600 (rpm)
